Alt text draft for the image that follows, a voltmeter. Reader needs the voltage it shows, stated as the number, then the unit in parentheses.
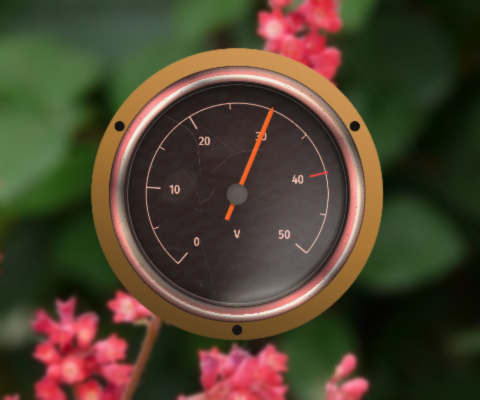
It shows 30 (V)
